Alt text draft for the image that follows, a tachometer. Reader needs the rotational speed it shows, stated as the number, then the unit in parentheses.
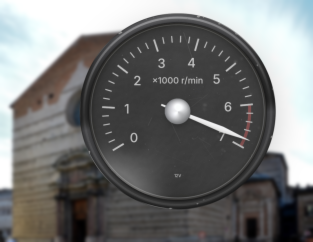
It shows 6800 (rpm)
